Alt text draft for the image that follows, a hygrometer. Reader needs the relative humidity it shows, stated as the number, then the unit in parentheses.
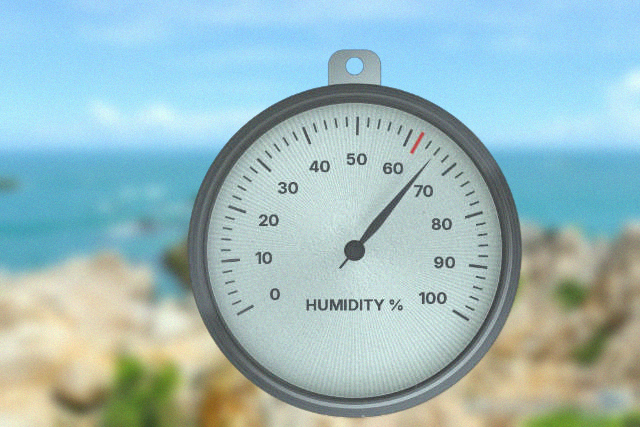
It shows 66 (%)
